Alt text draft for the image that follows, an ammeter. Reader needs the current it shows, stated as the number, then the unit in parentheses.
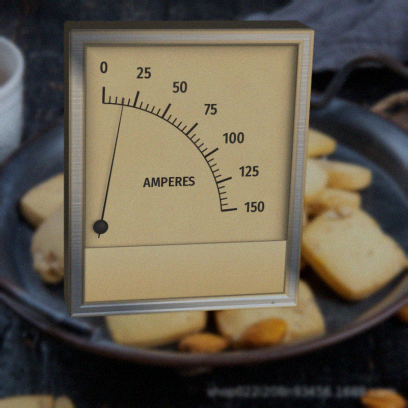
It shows 15 (A)
